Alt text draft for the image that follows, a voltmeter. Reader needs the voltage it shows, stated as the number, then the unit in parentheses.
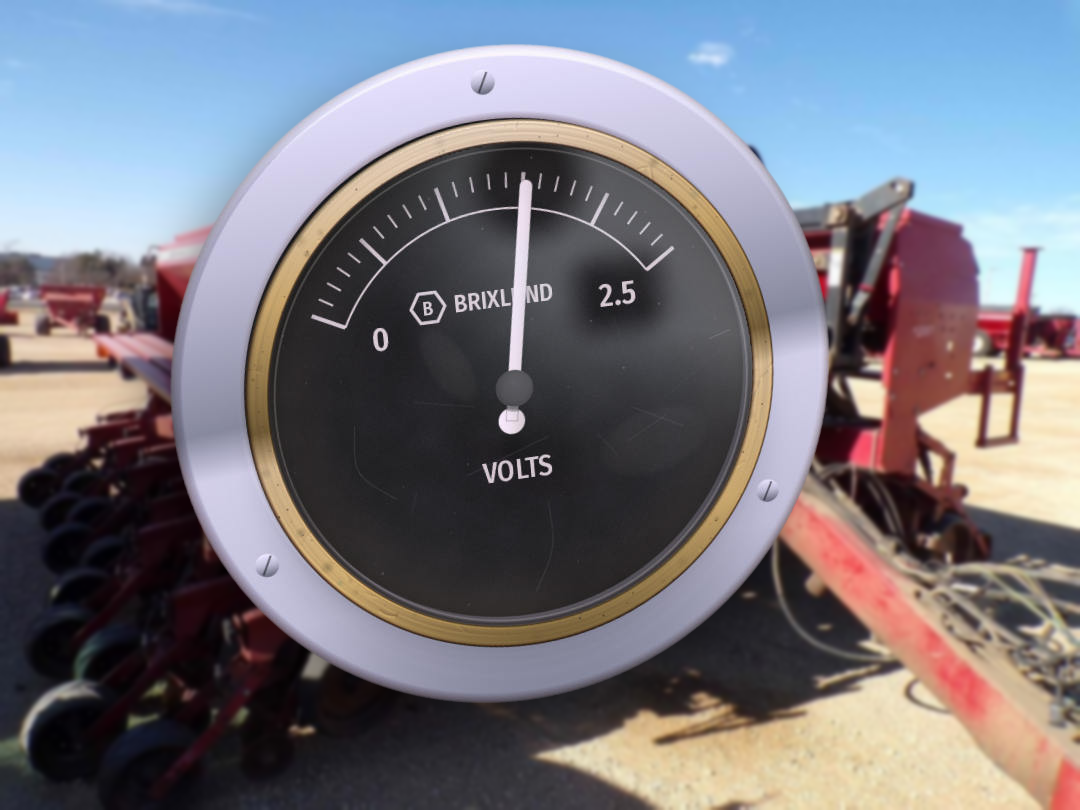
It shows 1.5 (V)
